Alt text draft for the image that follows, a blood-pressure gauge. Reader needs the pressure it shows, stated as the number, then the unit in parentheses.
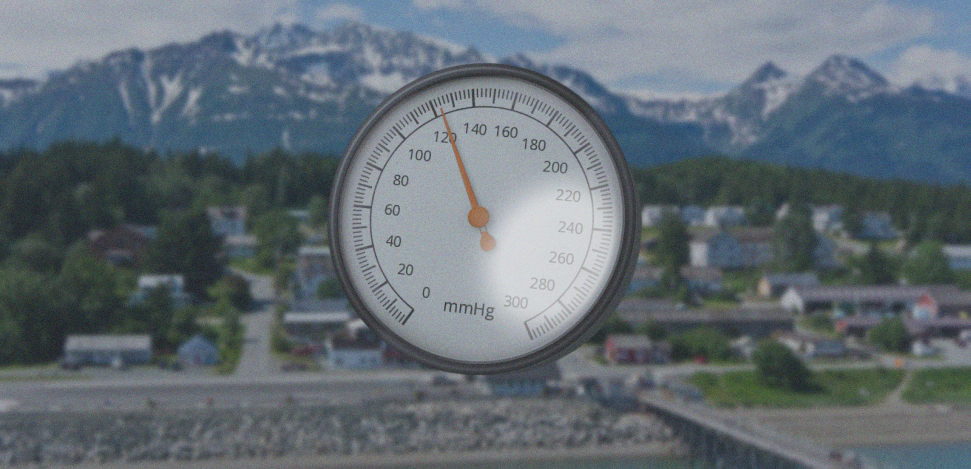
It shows 124 (mmHg)
